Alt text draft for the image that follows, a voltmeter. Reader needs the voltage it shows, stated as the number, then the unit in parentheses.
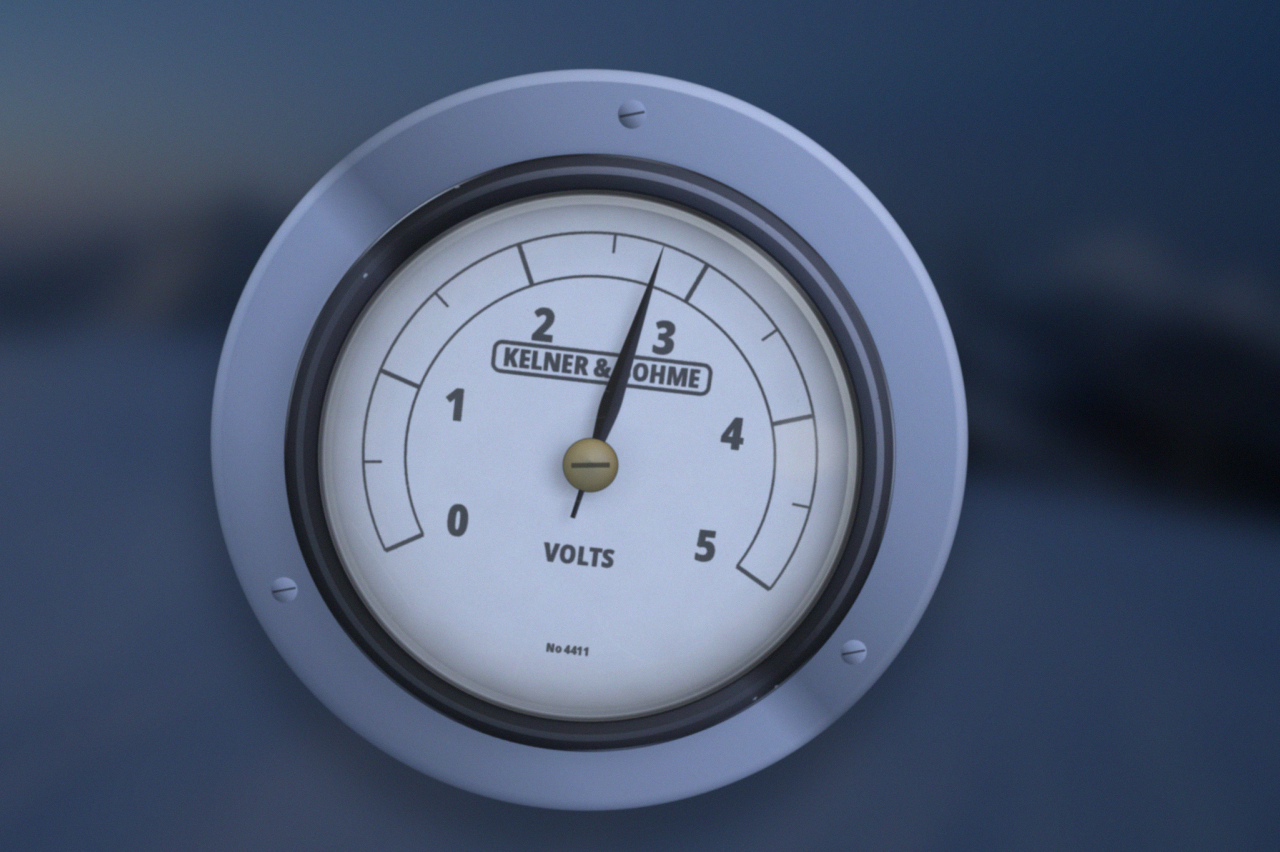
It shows 2.75 (V)
